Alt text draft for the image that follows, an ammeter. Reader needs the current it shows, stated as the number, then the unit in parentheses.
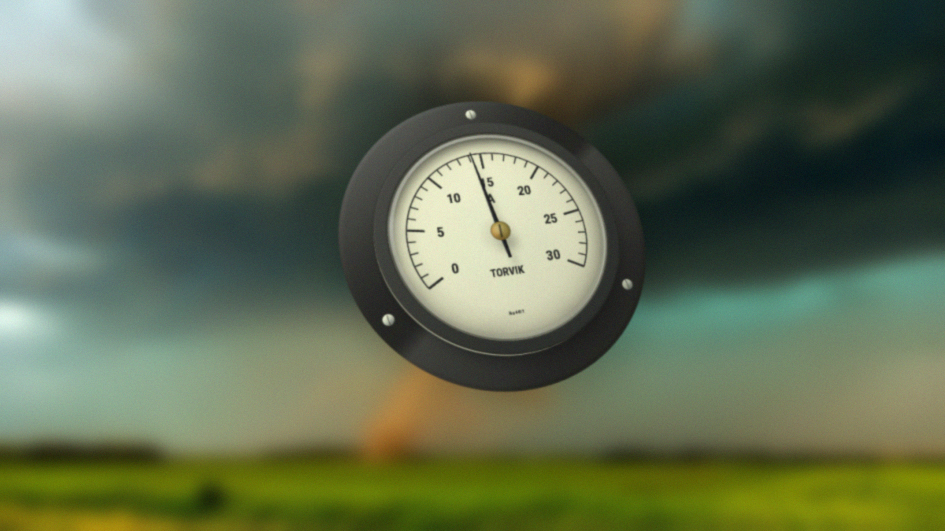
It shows 14 (A)
